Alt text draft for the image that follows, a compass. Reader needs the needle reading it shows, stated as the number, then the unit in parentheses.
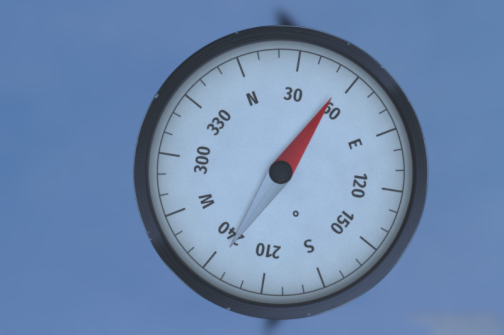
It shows 55 (°)
